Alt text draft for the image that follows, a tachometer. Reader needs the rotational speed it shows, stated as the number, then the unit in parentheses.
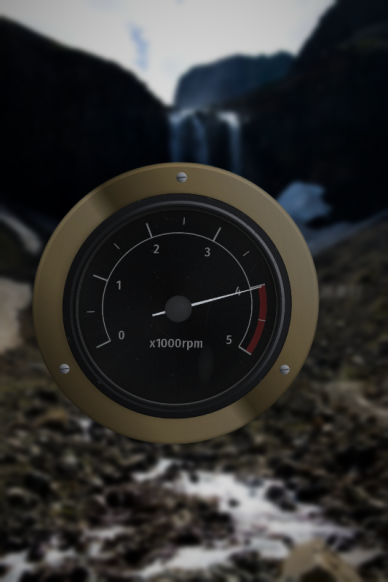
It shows 4000 (rpm)
